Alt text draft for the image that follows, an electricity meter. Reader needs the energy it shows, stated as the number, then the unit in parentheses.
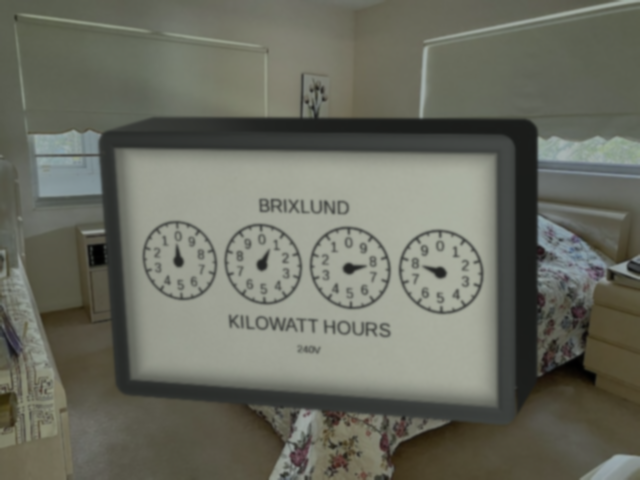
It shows 78 (kWh)
